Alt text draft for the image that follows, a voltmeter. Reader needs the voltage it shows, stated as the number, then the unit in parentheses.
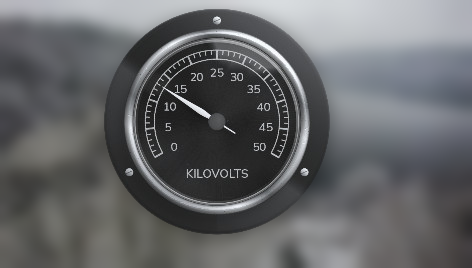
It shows 13 (kV)
